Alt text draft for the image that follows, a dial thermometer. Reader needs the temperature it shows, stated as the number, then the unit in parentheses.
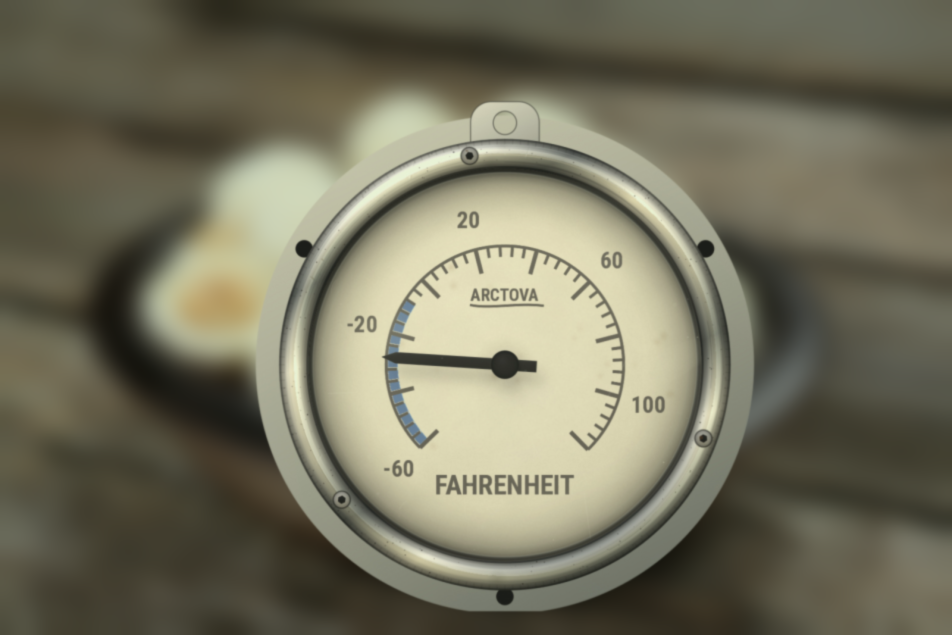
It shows -28 (°F)
